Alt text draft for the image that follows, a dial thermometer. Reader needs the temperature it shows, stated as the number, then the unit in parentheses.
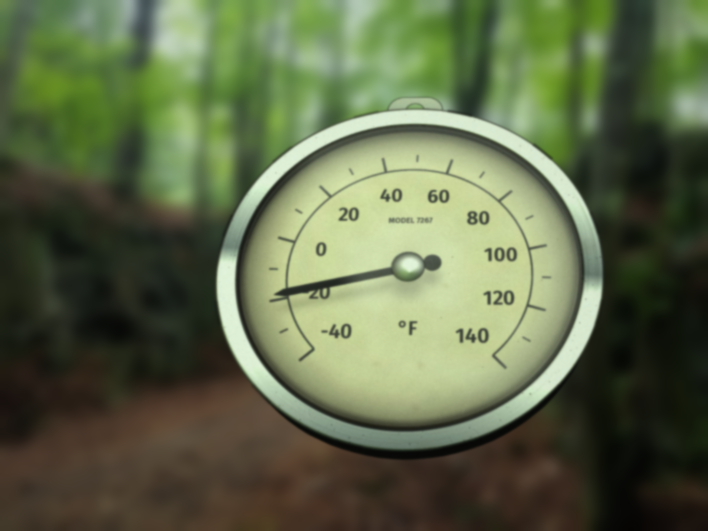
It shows -20 (°F)
